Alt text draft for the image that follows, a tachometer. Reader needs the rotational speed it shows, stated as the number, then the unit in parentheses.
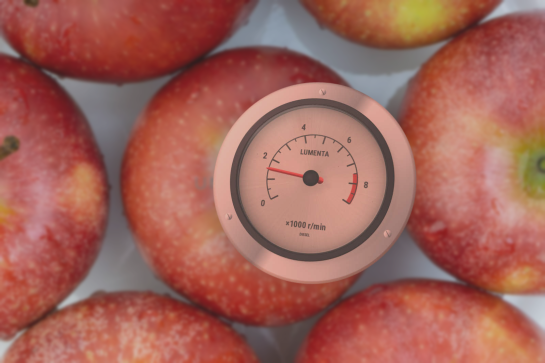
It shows 1500 (rpm)
